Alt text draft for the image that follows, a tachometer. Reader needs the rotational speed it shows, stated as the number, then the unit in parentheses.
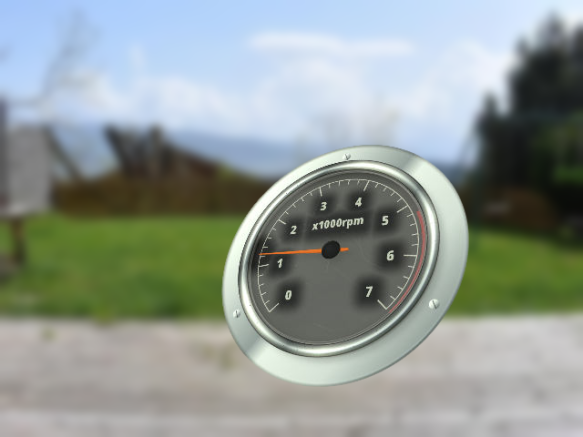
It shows 1200 (rpm)
